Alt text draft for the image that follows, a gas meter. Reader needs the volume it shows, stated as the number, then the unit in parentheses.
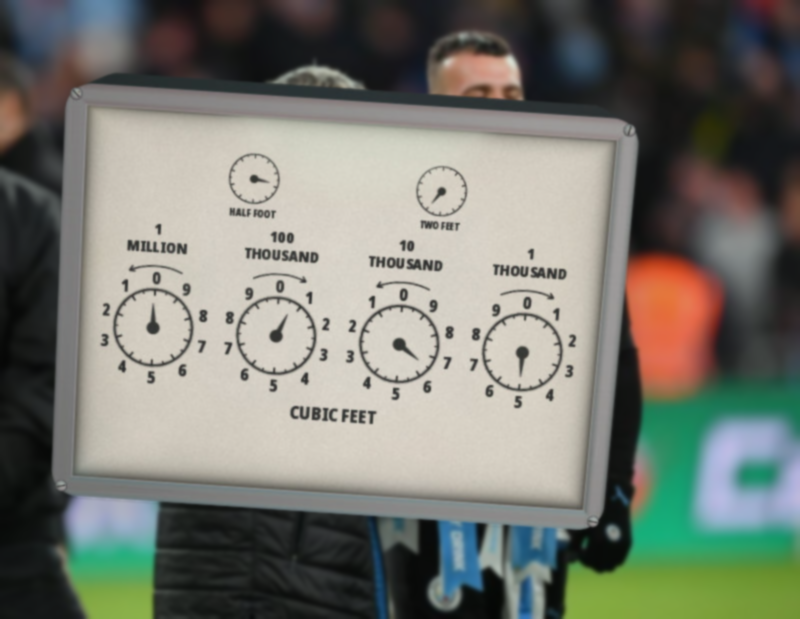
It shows 6500 (ft³)
